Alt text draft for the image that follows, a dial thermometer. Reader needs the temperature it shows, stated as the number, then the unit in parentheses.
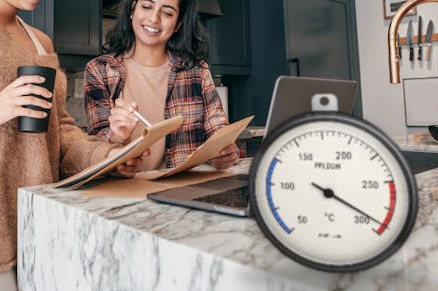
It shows 290 (°C)
